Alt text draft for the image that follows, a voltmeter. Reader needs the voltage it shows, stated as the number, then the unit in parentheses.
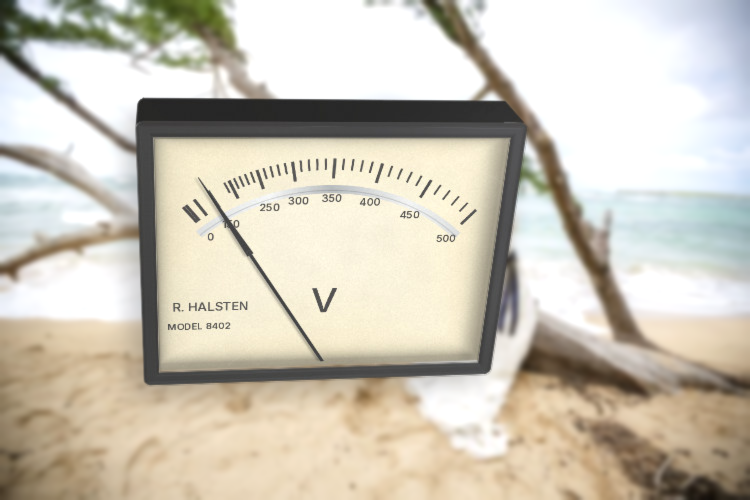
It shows 150 (V)
